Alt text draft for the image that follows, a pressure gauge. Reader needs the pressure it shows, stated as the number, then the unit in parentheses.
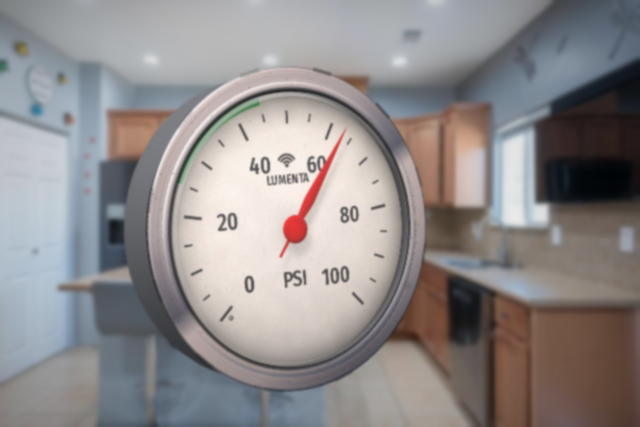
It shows 62.5 (psi)
